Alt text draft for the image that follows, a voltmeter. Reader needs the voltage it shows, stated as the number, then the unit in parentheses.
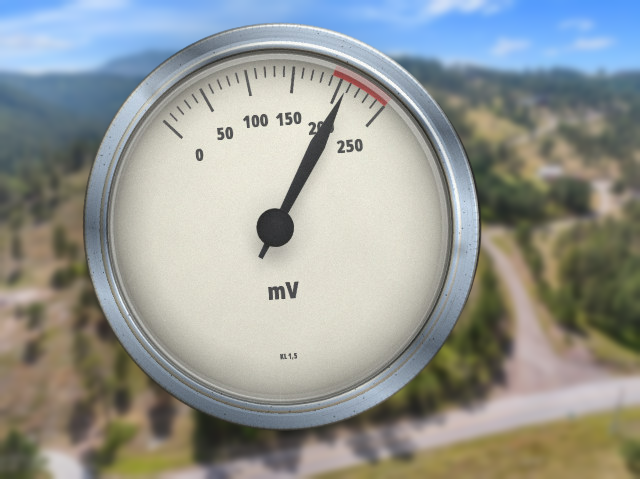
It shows 210 (mV)
